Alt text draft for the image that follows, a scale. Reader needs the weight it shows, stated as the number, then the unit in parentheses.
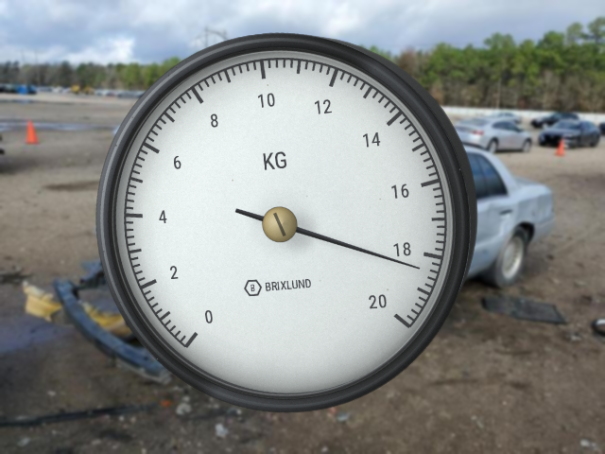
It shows 18.4 (kg)
